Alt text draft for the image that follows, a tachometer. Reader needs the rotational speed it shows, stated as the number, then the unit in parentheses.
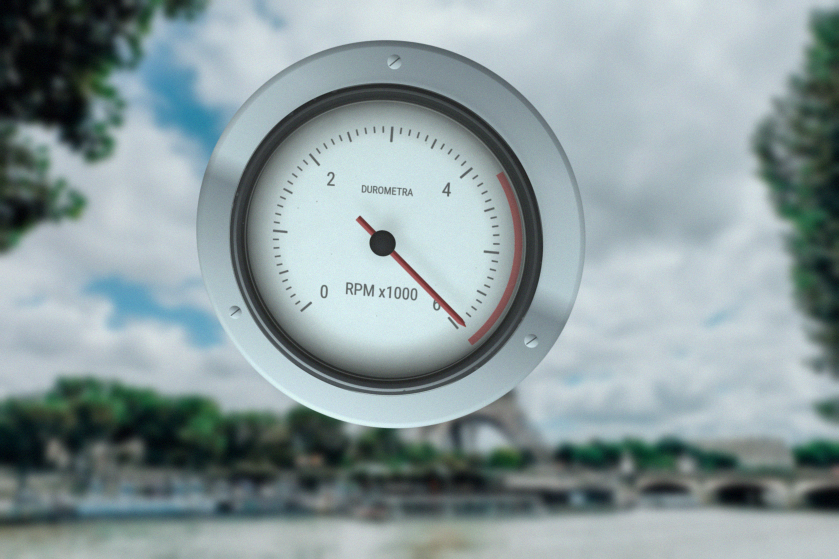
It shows 5900 (rpm)
